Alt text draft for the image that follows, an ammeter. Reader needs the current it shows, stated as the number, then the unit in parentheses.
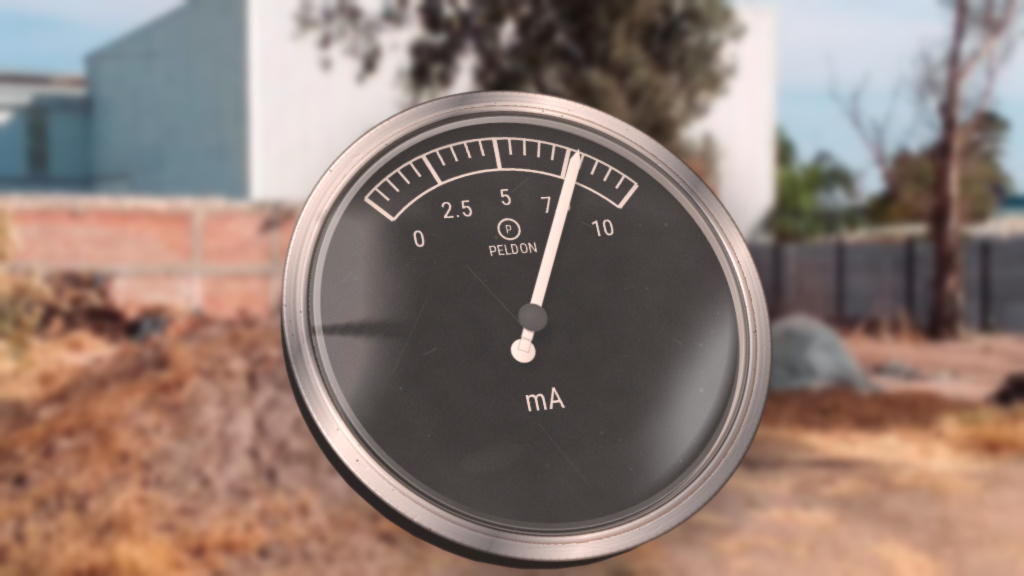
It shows 7.75 (mA)
